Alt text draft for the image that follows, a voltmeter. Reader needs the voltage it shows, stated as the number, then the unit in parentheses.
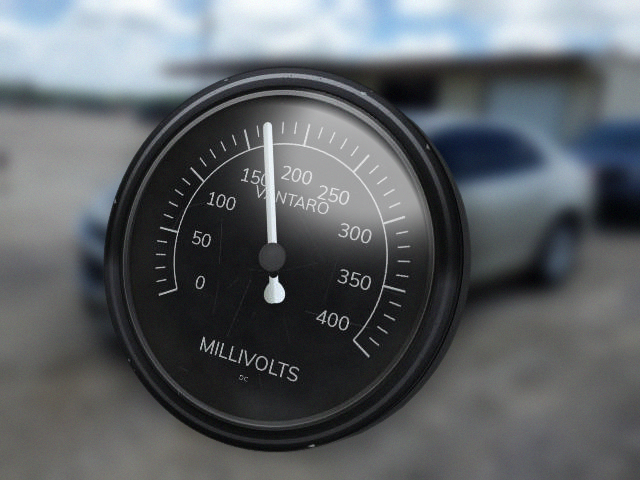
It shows 170 (mV)
